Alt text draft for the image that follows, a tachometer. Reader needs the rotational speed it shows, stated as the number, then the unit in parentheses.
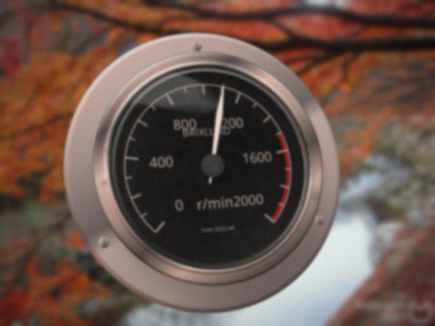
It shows 1100 (rpm)
